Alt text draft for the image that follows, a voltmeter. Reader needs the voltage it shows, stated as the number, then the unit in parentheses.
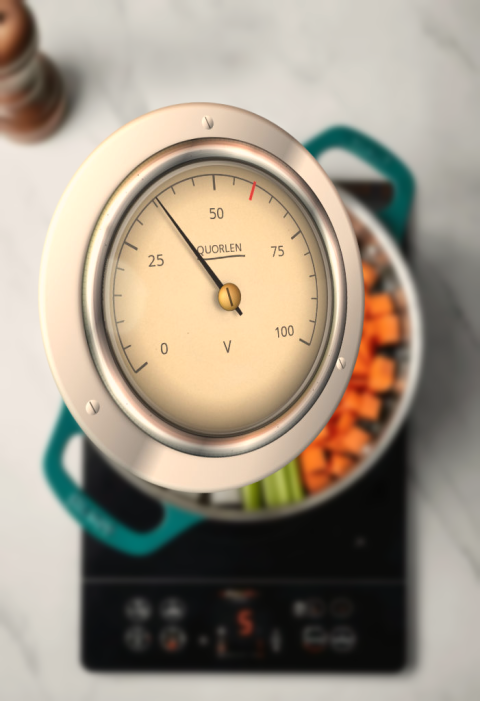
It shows 35 (V)
